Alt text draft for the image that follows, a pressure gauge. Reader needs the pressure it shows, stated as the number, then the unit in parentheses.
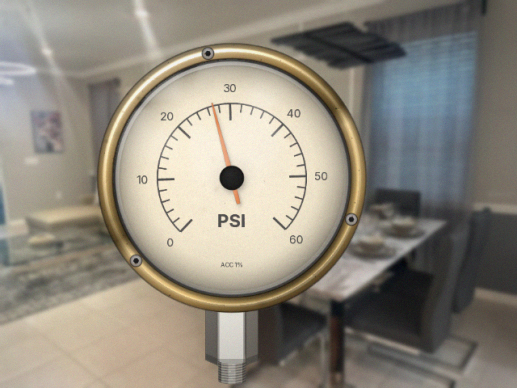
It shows 27 (psi)
